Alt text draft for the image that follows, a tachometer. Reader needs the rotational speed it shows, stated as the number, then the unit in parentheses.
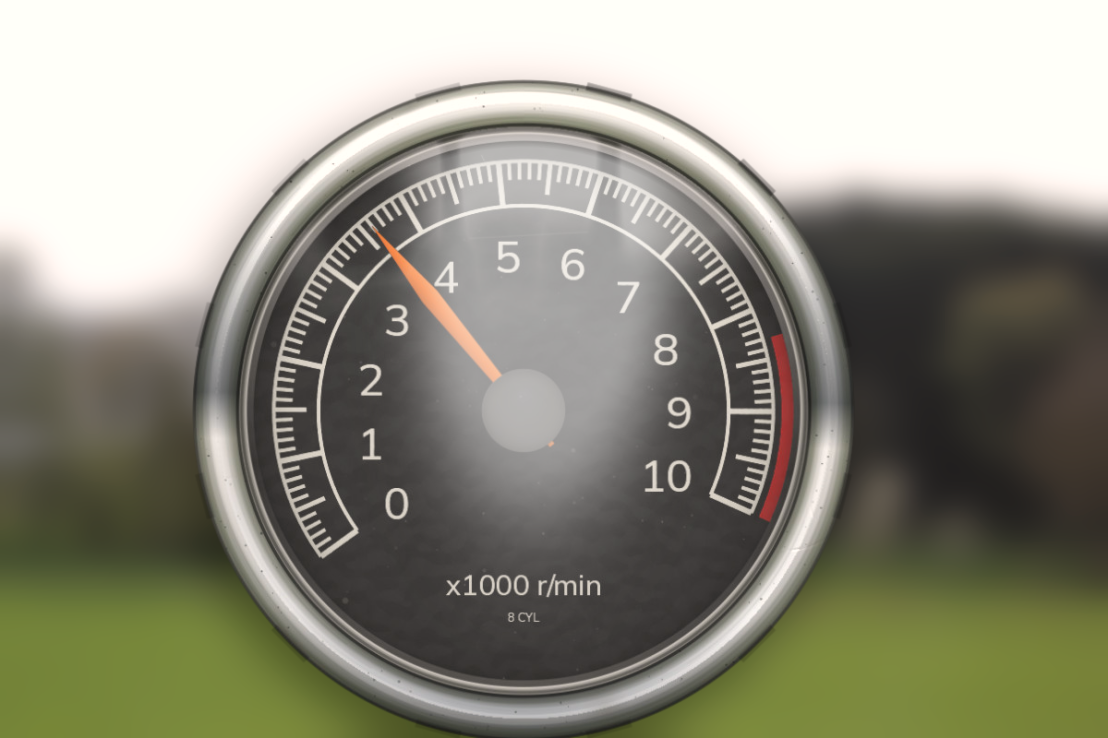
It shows 3600 (rpm)
